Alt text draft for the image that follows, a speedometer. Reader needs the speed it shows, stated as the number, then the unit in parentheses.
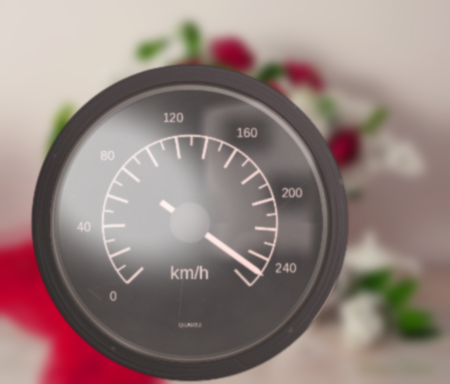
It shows 250 (km/h)
